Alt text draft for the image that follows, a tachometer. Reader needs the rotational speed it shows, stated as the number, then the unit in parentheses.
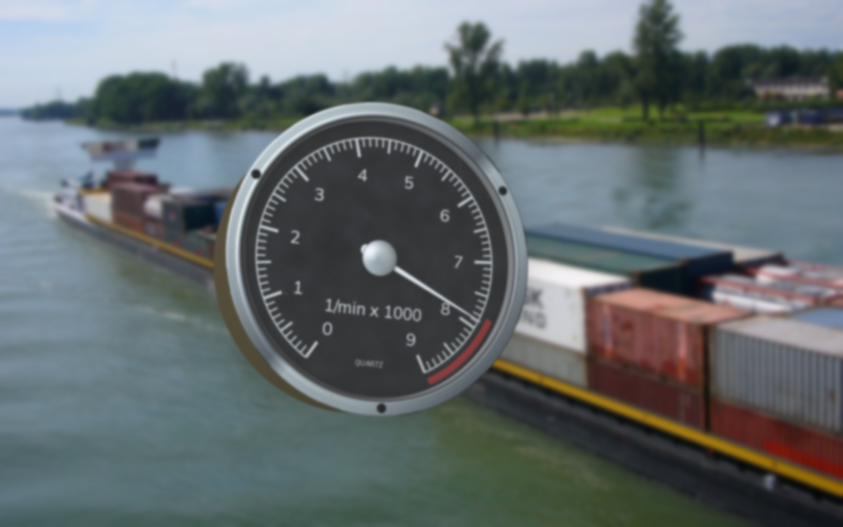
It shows 7900 (rpm)
